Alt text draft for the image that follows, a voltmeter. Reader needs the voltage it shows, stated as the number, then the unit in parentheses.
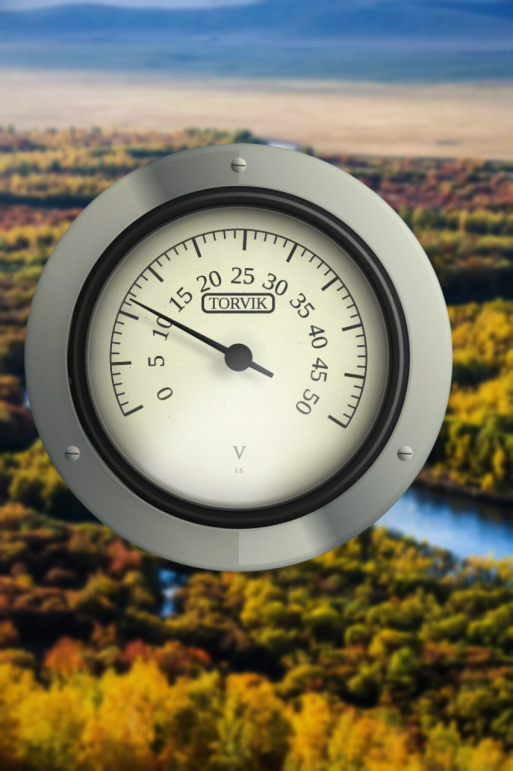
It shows 11.5 (V)
